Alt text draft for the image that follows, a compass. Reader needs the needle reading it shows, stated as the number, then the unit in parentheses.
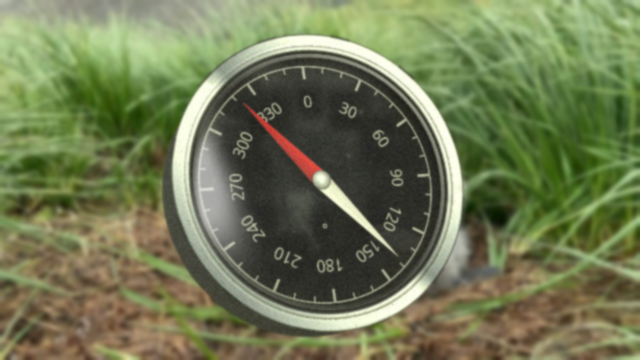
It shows 320 (°)
